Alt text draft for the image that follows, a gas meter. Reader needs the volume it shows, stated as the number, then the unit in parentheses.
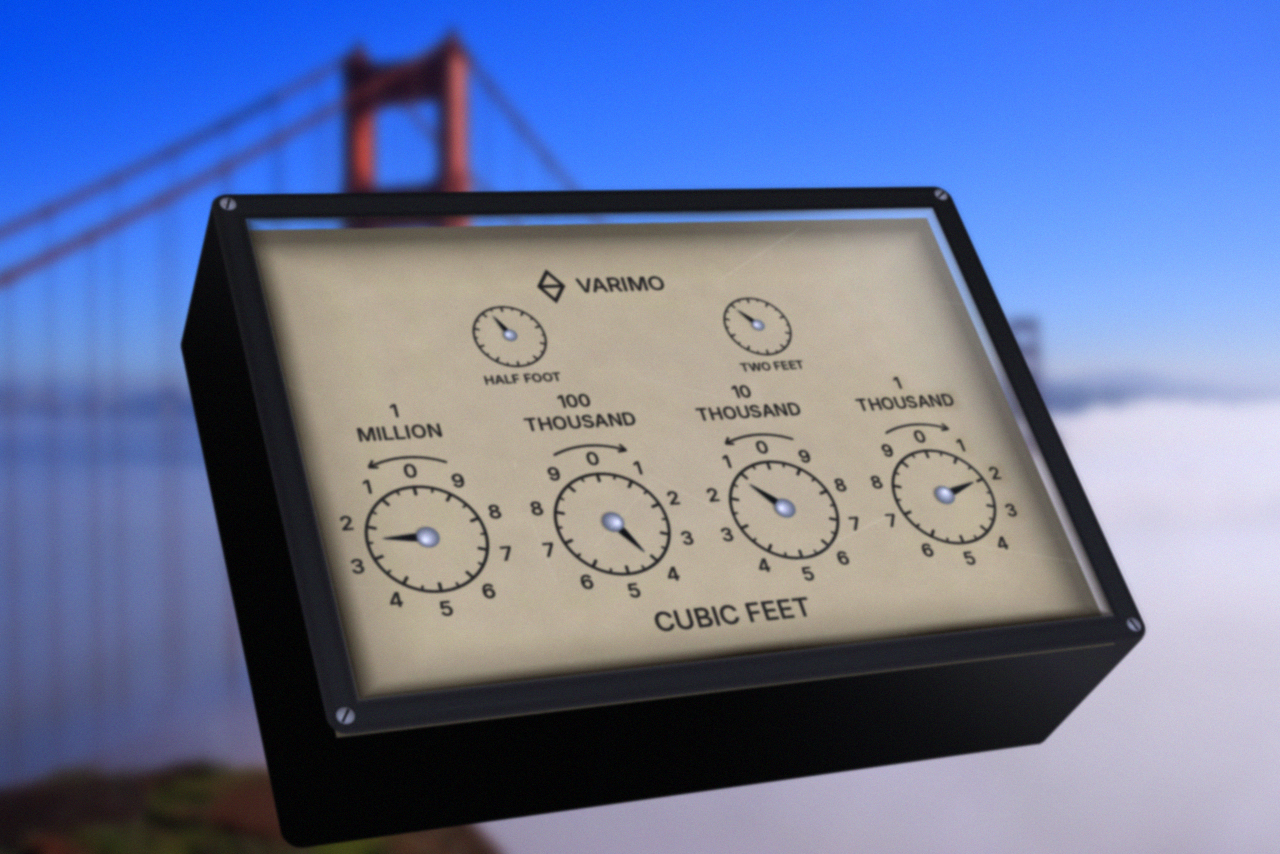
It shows 241200 (ft³)
